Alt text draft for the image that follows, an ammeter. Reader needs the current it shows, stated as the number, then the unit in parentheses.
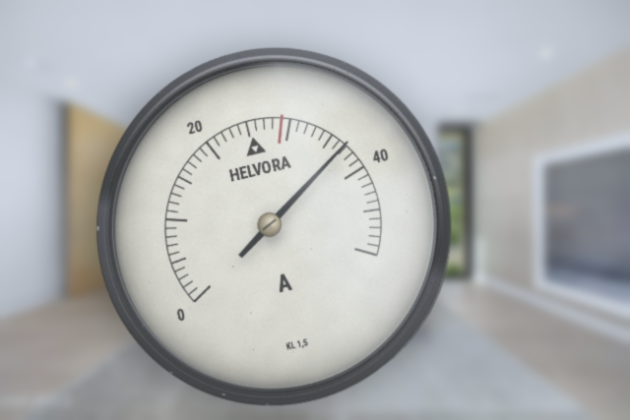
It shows 37 (A)
